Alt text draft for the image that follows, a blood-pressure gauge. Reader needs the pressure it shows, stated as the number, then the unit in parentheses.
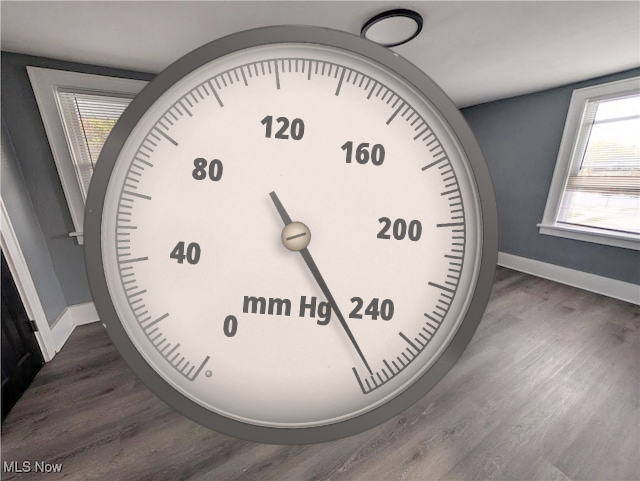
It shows 256 (mmHg)
